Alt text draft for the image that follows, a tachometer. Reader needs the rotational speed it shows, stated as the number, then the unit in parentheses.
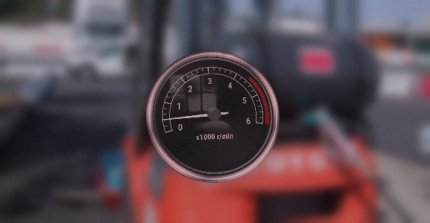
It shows 400 (rpm)
